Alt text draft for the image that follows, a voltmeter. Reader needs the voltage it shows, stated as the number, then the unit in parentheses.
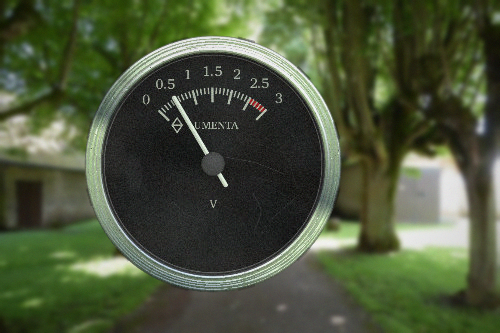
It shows 0.5 (V)
